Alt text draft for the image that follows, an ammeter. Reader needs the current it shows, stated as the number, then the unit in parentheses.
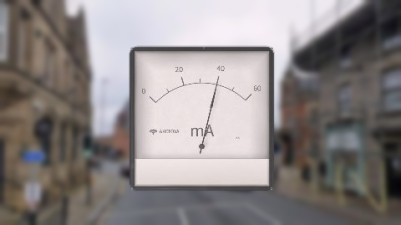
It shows 40 (mA)
